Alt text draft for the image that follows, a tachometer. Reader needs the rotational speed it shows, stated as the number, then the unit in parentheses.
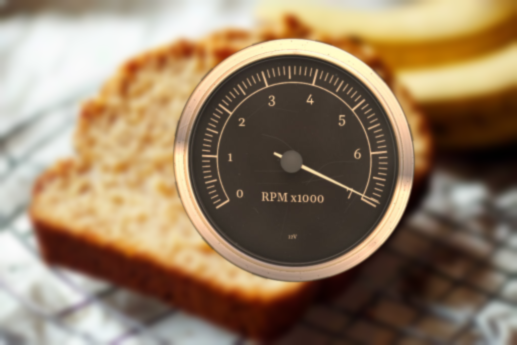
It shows 6900 (rpm)
